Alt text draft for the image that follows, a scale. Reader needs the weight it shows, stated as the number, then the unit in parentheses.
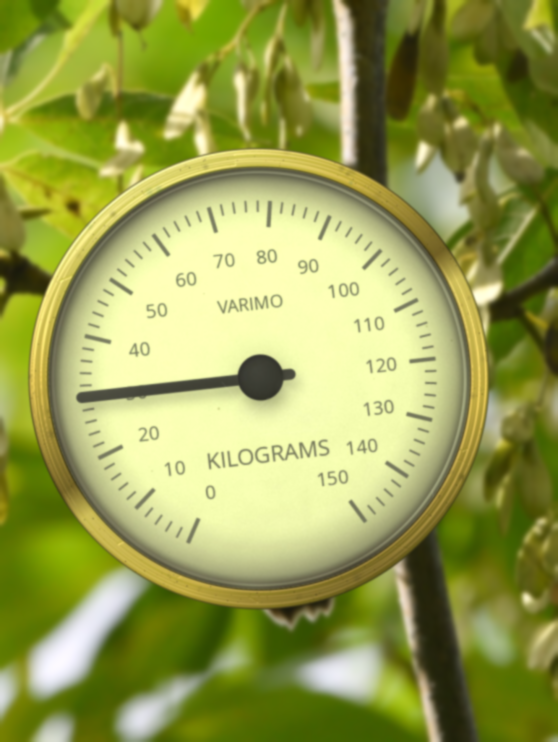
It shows 30 (kg)
